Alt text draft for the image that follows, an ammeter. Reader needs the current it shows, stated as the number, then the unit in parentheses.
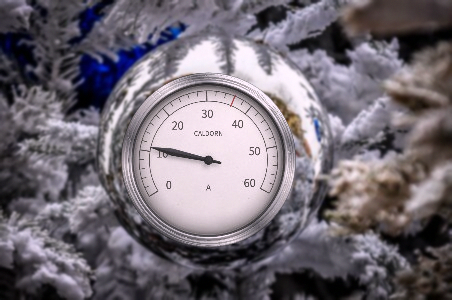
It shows 11 (A)
